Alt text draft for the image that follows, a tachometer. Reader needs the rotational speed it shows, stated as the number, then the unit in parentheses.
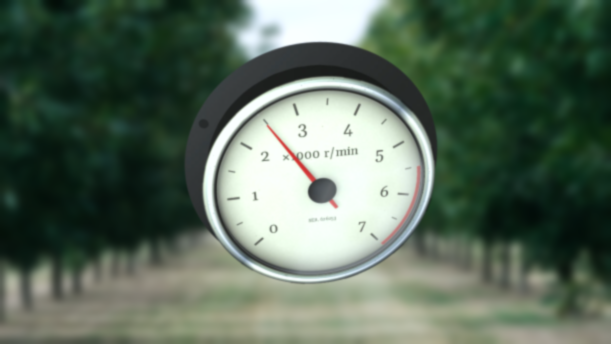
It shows 2500 (rpm)
